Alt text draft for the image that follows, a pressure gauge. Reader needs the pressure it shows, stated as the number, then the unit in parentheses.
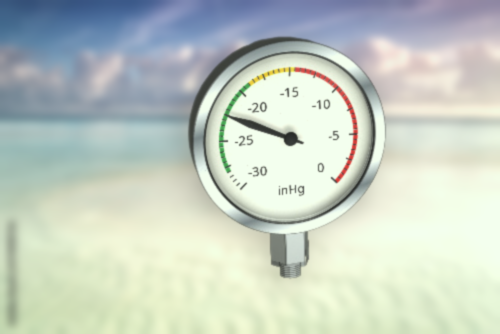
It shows -22.5 (inHg)
